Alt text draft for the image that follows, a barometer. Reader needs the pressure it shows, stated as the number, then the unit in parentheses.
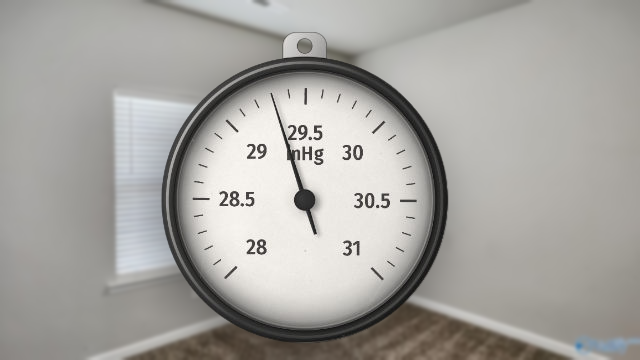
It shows 29.3 (inHg)
